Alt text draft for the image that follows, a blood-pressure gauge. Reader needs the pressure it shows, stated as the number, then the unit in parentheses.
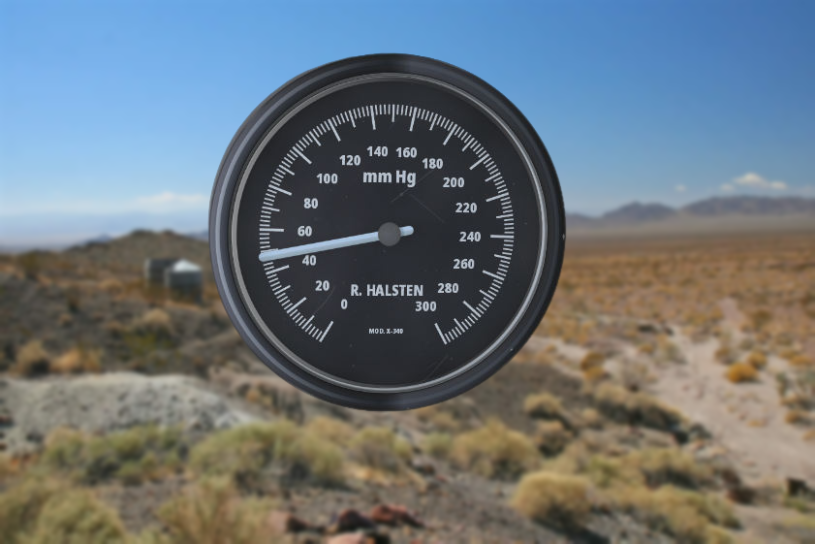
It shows 48 (mmHg)
